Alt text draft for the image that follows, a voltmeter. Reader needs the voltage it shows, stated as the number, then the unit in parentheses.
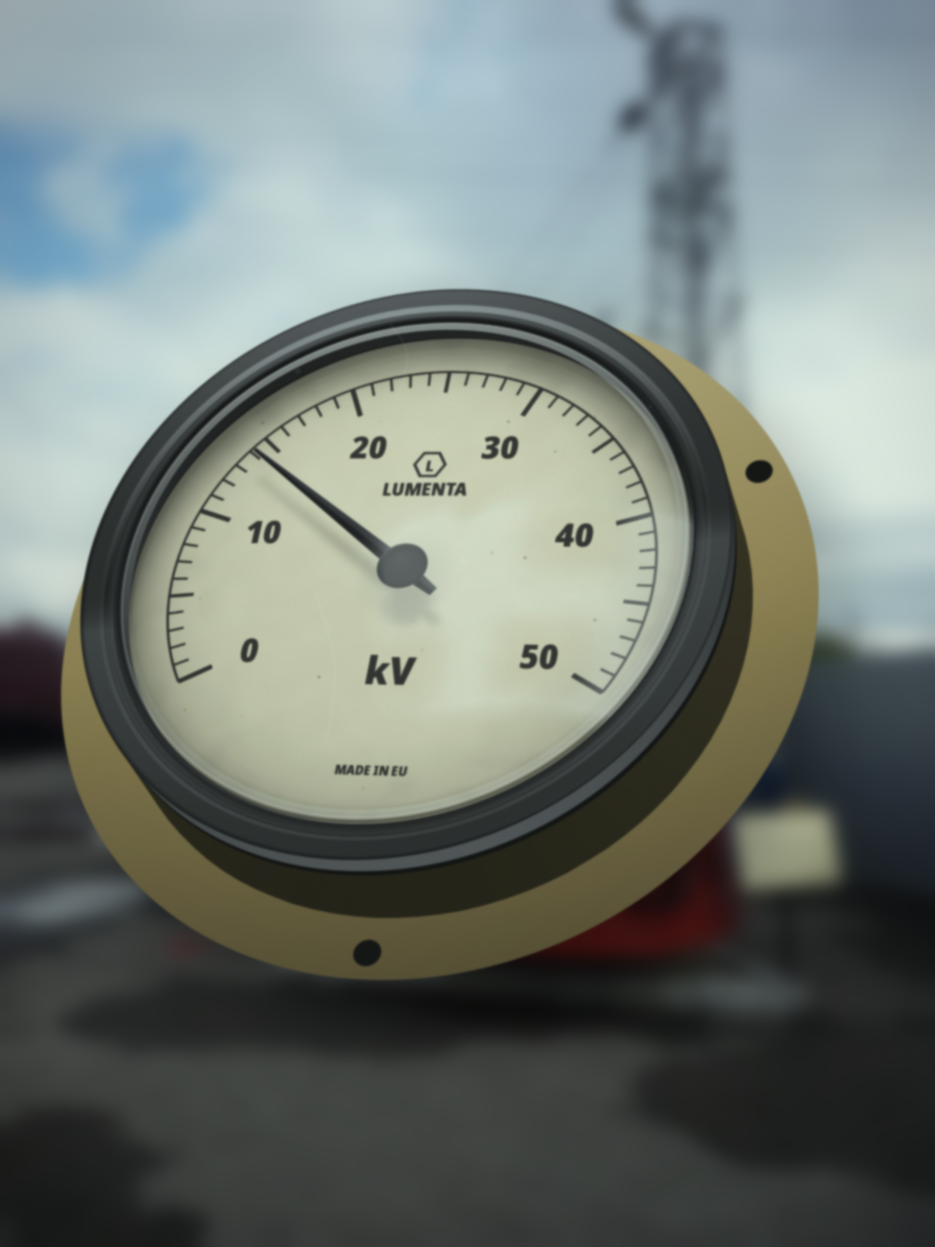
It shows 14 (kV)
